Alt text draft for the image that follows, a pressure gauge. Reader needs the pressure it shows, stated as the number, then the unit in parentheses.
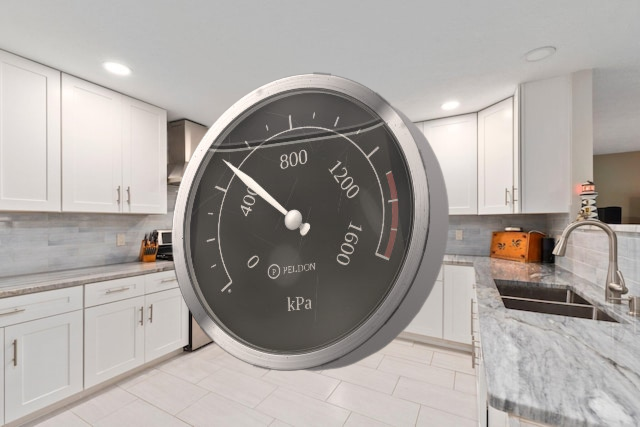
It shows 500 (kPa)
